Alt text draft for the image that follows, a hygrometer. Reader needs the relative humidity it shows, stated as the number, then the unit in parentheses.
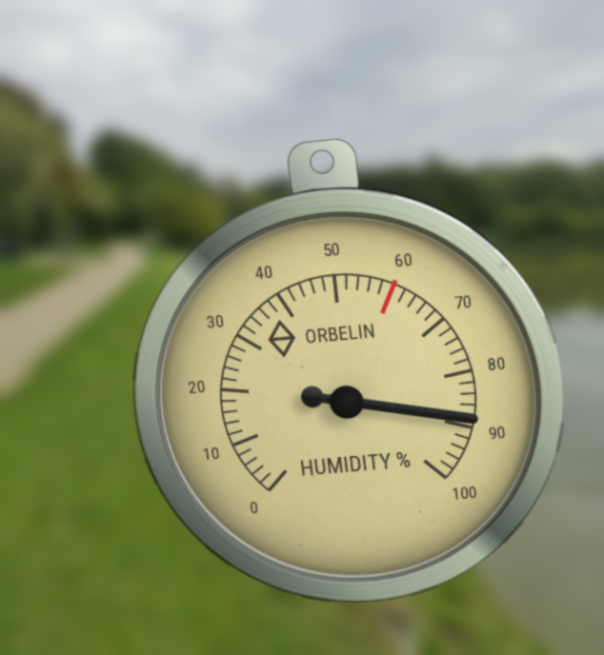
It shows 88 (%)
